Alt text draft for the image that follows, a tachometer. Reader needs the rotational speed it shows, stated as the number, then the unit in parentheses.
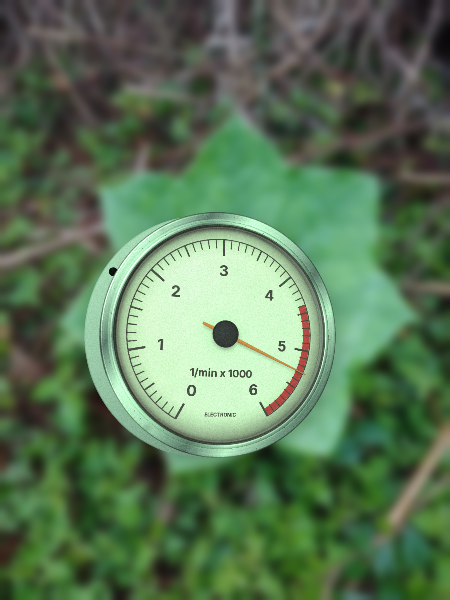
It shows 5300 (rpm)
